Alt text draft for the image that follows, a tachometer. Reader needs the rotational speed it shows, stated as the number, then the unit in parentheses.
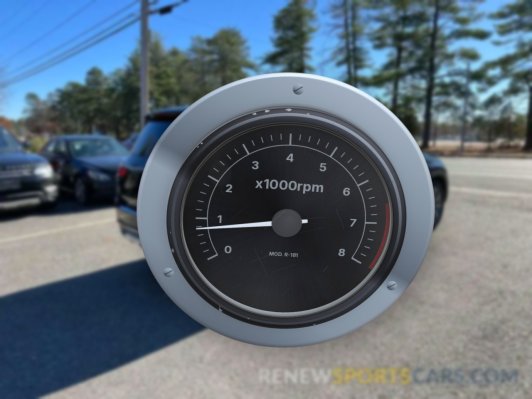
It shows 800 (rpm)
